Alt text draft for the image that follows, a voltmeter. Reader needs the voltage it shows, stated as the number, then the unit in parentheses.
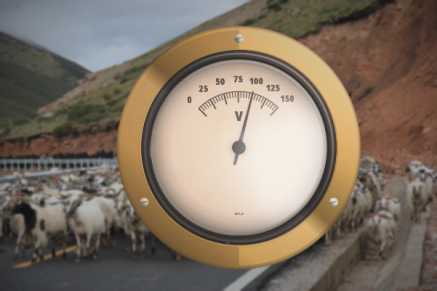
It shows 100 (V)
